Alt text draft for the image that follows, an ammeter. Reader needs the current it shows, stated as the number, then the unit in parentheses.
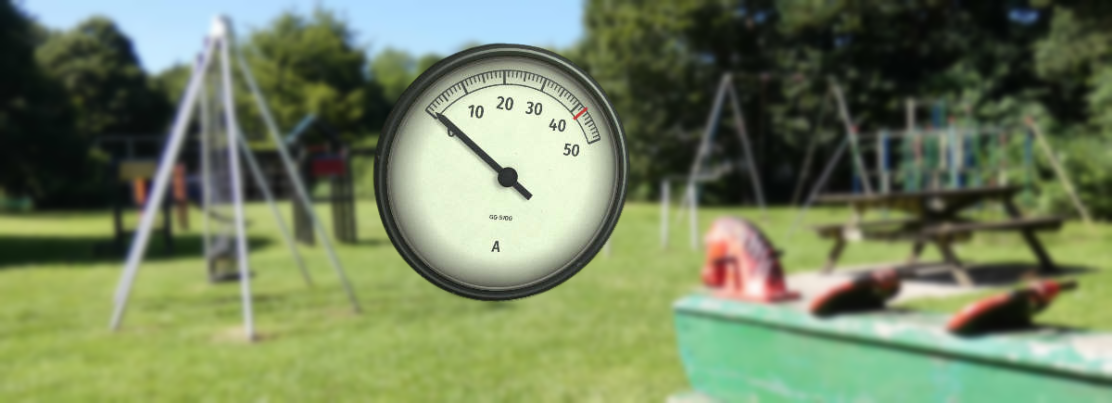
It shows 1 (A)
